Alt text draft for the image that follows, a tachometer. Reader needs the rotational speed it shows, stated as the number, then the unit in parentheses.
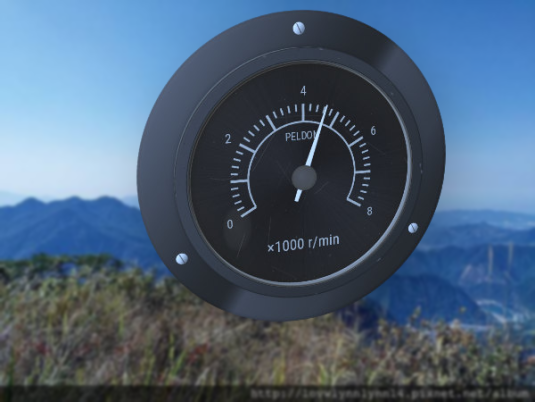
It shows 4600 (rpm)
